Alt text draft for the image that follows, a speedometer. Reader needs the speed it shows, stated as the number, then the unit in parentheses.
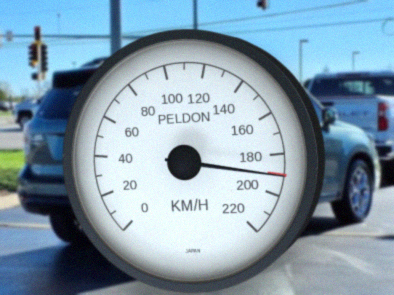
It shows 190 (km/h)
